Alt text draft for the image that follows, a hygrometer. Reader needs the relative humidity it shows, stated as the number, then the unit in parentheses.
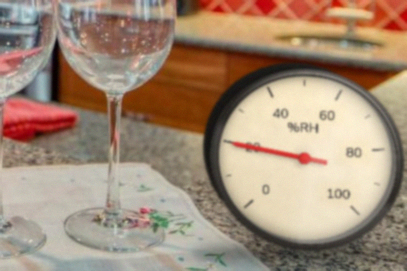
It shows 20 (%)
